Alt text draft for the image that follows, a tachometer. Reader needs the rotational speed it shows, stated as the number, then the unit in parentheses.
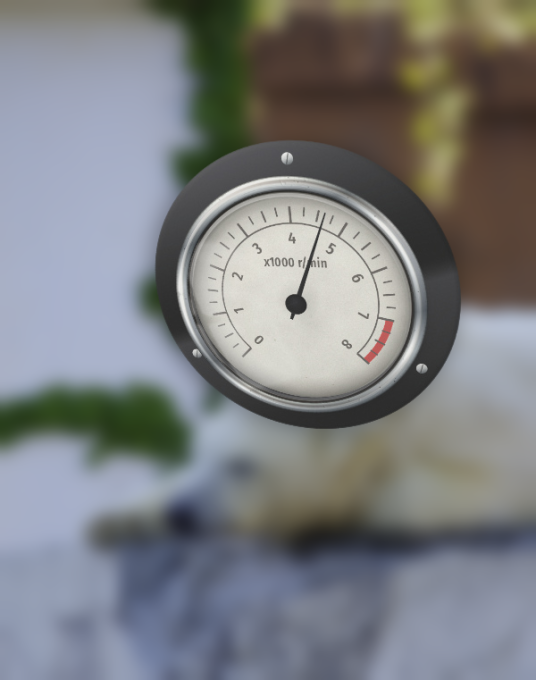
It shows 4625 (rpm)
